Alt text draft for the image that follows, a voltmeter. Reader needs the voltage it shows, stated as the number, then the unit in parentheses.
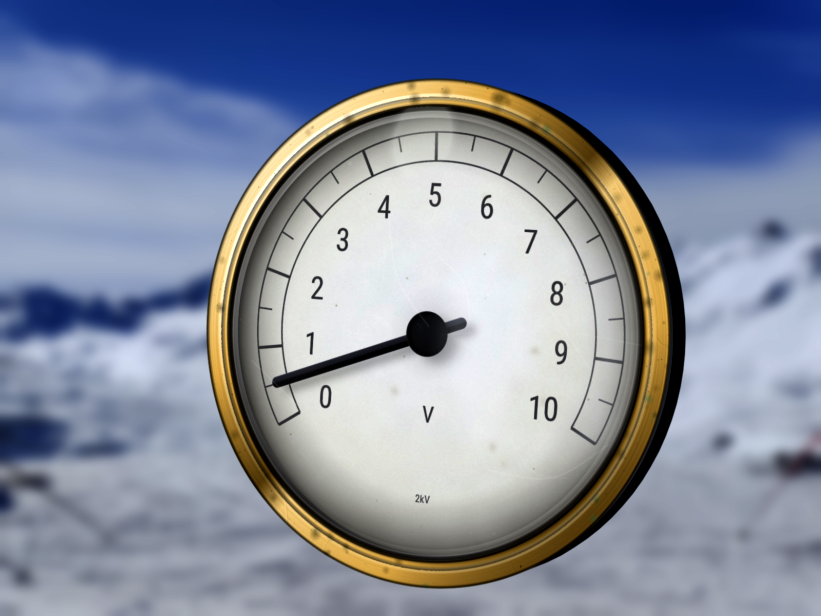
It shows 0.5 (V)
